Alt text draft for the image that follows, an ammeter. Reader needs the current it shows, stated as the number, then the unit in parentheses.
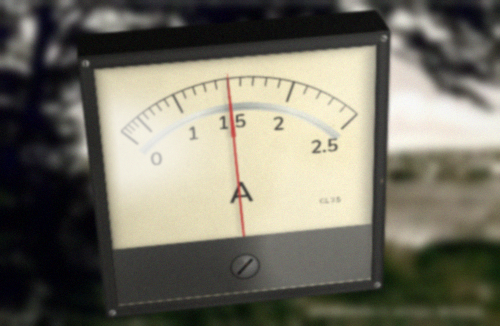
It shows 1.5 (A)
